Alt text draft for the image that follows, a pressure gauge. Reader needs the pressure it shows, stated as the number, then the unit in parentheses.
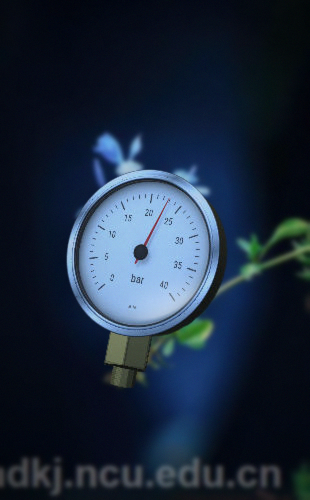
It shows 23 (bar)
